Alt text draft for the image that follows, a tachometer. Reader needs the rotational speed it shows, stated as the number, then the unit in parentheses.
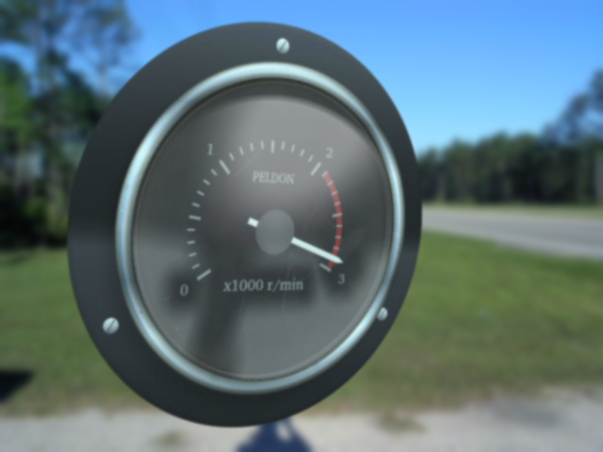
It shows 2900 (rpm)
